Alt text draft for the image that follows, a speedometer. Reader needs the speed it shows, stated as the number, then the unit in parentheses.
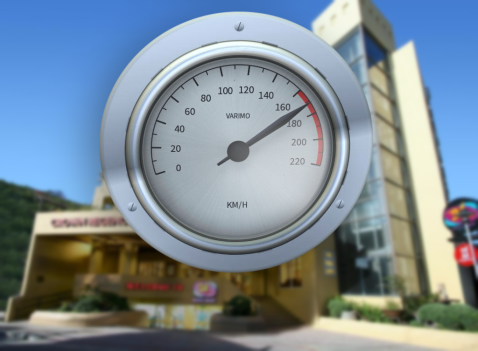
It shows 170 (km/h)
